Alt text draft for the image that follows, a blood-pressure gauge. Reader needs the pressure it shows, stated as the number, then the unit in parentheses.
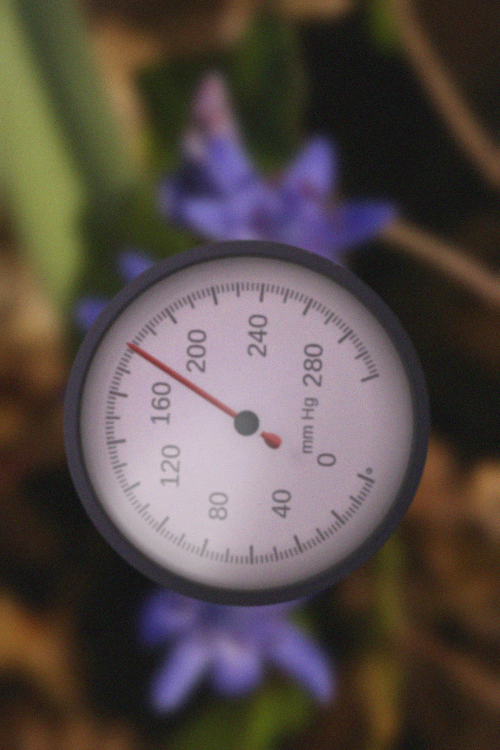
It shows 180 (mmHg)
